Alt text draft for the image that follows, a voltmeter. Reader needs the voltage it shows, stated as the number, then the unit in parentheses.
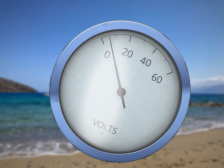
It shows 5 (V)
